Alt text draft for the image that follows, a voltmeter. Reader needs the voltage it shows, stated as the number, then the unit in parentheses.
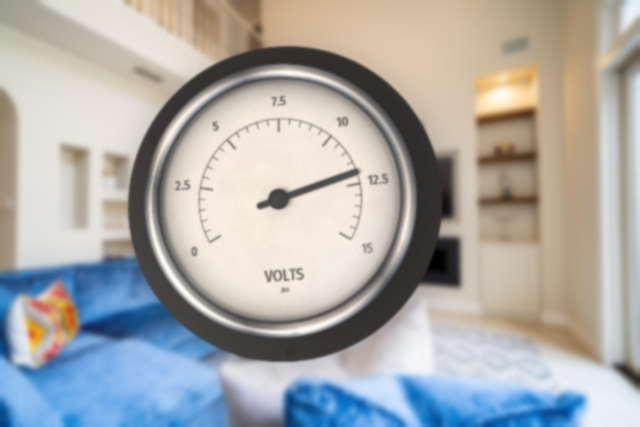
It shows 12 (V)
